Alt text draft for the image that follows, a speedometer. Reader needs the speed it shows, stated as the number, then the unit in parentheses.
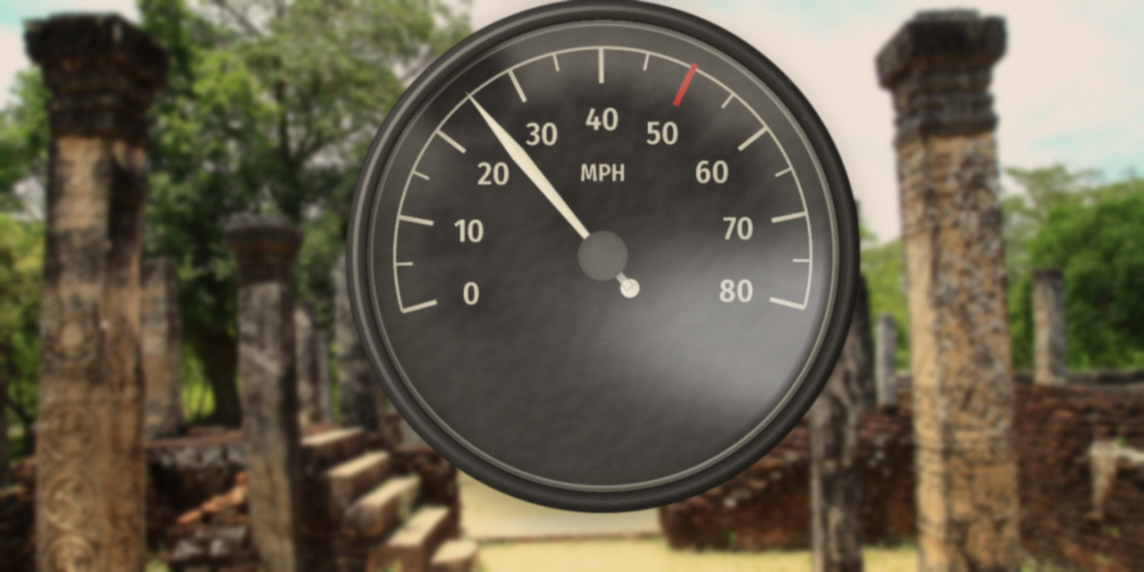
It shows 25 (mph)
